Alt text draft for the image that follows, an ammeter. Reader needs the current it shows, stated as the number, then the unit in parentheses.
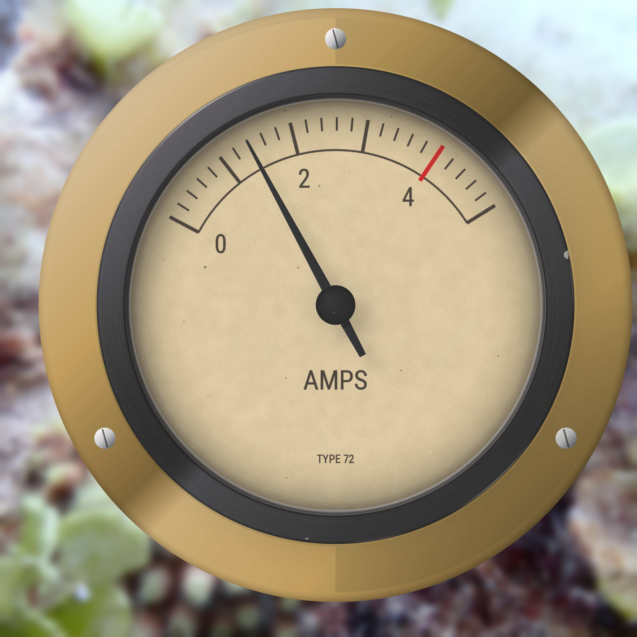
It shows 1.4 (A)
